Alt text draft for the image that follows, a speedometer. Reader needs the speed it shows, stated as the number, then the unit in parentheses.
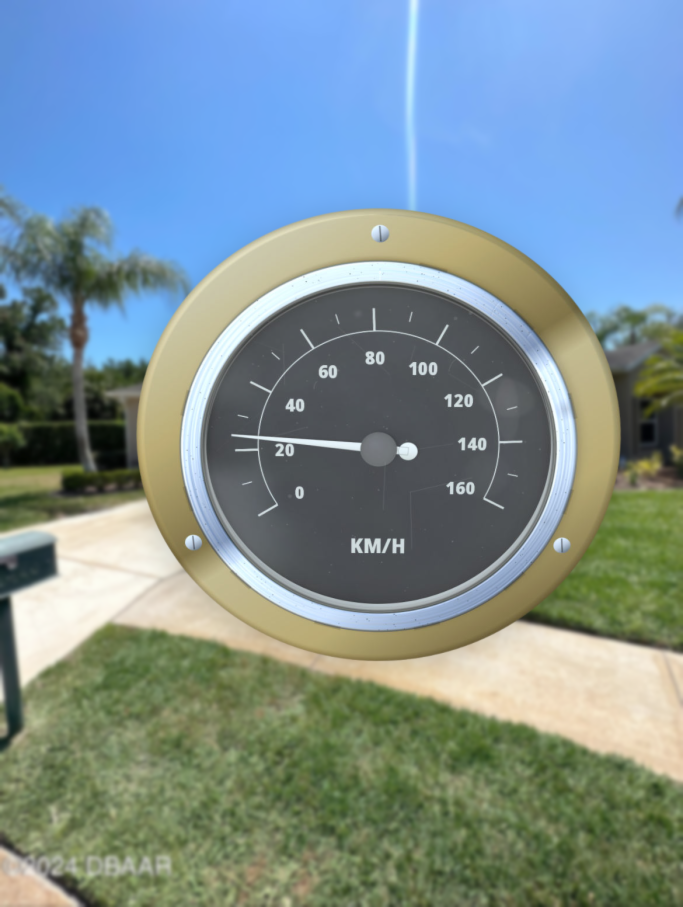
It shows 25 (km/h)
